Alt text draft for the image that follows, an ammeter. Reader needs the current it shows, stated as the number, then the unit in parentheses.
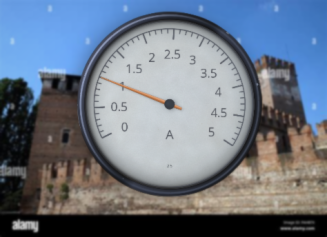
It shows 1 (A)
